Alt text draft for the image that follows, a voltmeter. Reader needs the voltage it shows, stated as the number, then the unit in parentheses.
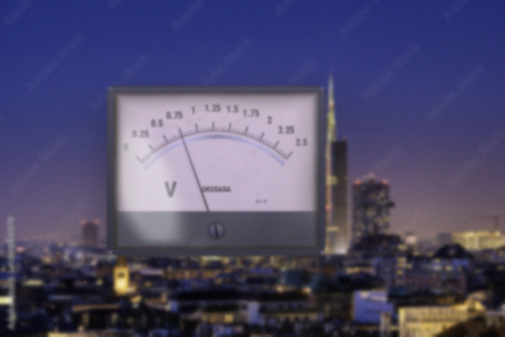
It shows 0.75 (V)
